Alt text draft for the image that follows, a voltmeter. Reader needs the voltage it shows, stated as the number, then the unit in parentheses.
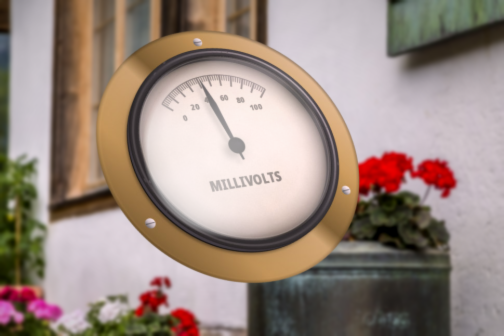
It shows 40 (mV)
